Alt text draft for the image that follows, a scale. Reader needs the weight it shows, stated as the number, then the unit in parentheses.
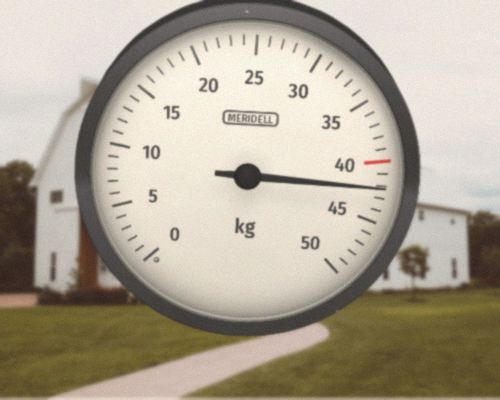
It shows 42 (kg)
